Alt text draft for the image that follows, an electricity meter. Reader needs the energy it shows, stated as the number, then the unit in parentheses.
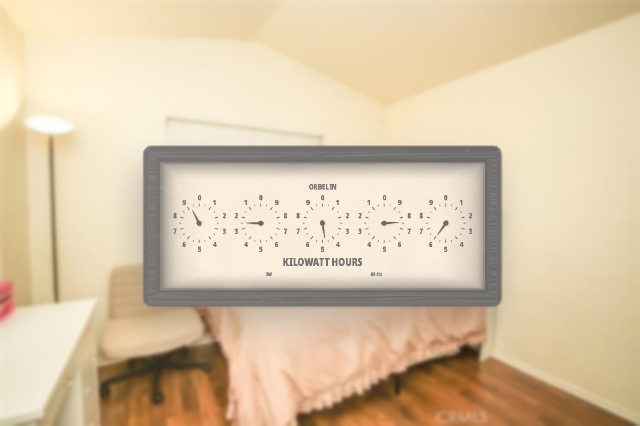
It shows 92476 (kWh)
